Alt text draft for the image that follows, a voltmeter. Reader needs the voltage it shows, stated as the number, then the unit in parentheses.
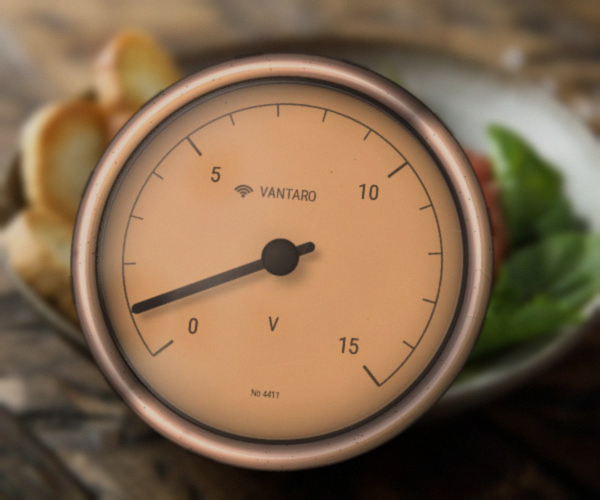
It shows 1 (V)
